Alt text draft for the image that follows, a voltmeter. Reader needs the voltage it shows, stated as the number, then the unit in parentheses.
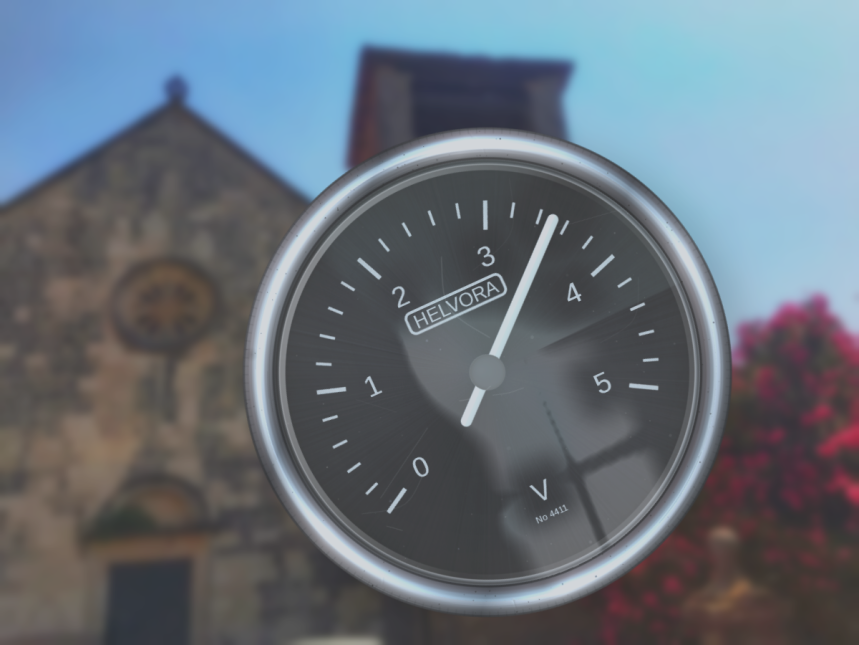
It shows 3.5 (V)
